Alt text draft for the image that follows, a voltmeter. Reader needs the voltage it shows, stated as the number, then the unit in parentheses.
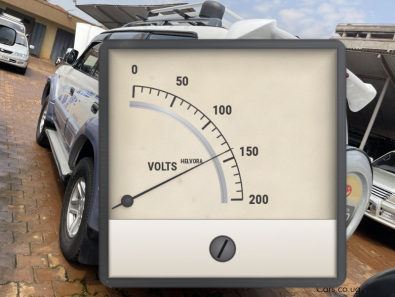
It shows 140 (V)
